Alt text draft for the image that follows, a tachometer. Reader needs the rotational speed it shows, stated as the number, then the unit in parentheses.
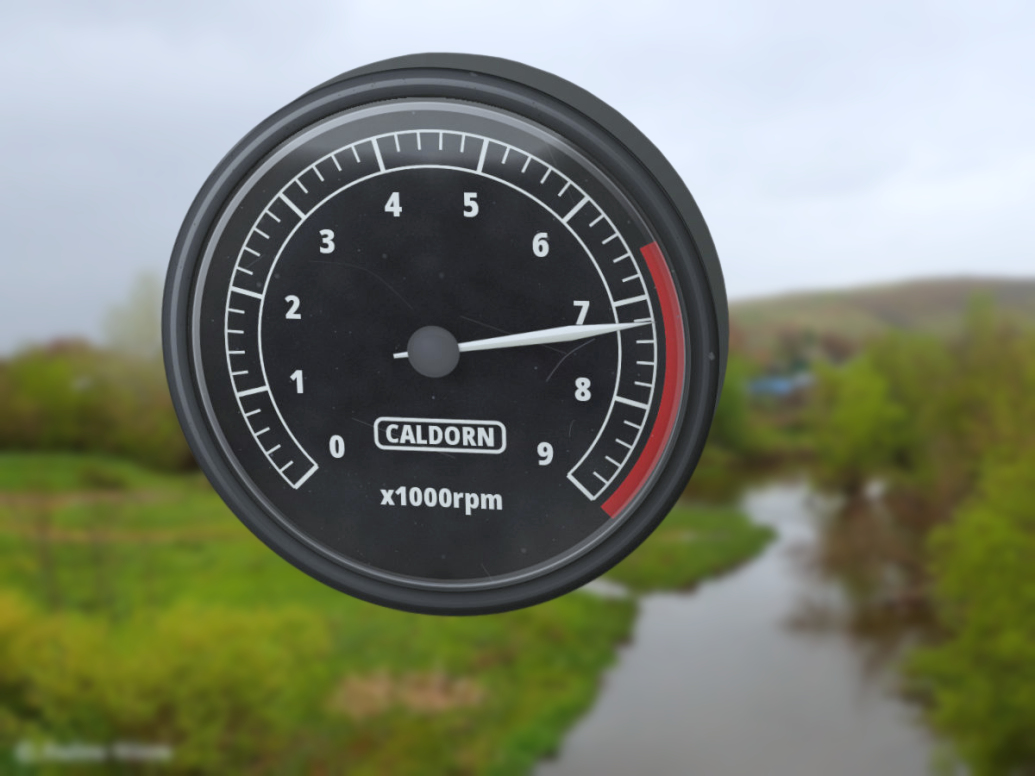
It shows 7200 (rpm)
